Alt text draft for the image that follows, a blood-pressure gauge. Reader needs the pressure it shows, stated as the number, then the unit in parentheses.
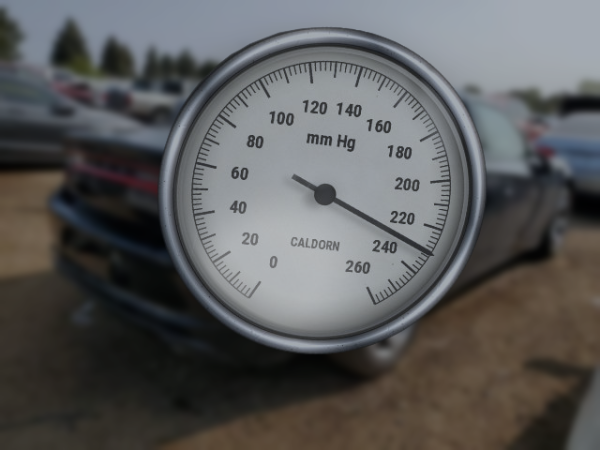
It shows 230 (mmHg)
